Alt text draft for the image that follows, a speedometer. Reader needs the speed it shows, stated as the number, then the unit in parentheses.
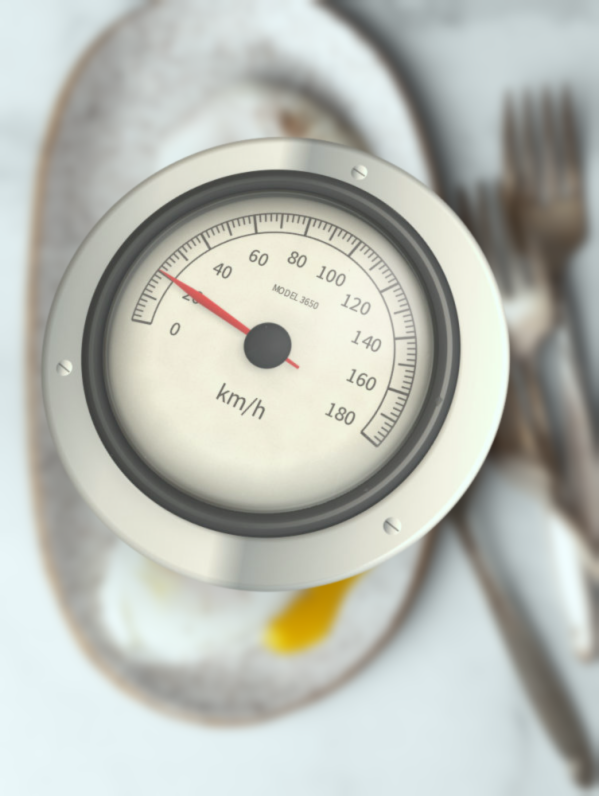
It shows 20 (km/h)
